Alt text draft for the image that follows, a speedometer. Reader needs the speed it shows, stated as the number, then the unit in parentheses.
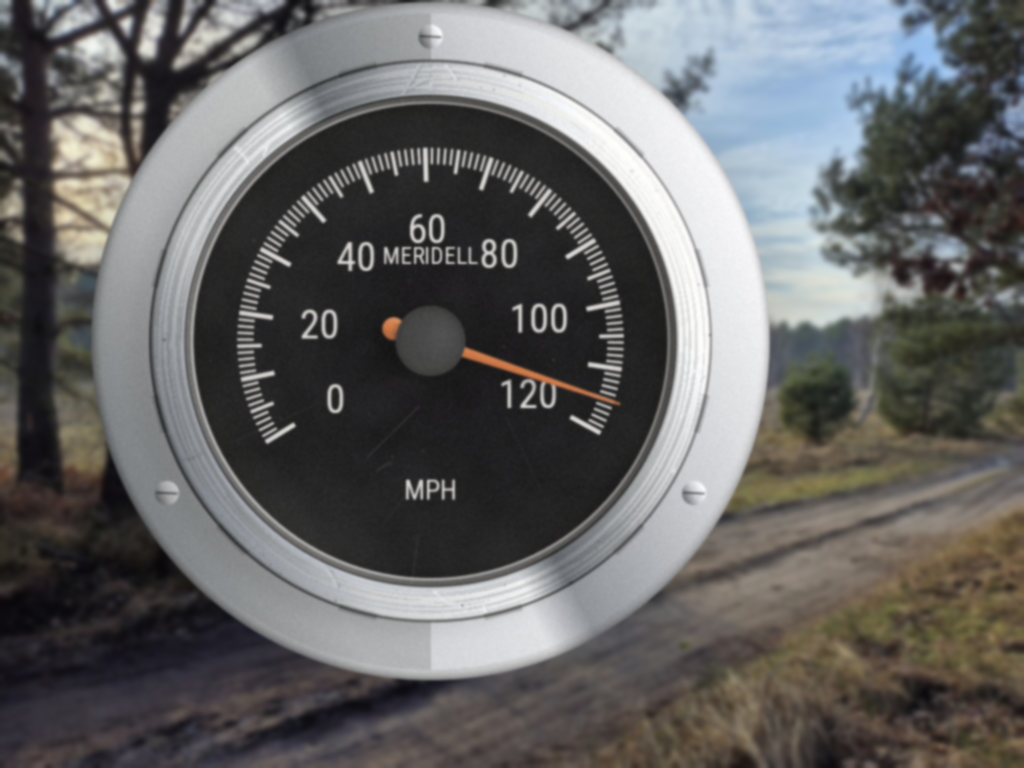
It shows 115 (mph)
